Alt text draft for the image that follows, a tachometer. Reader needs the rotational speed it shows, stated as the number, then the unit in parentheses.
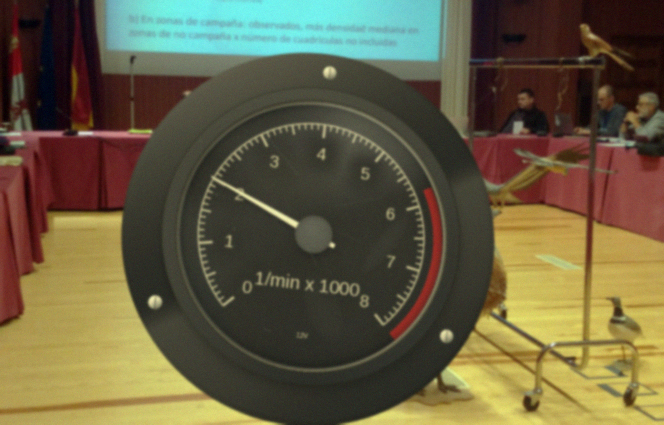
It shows 2000 (rpm)
